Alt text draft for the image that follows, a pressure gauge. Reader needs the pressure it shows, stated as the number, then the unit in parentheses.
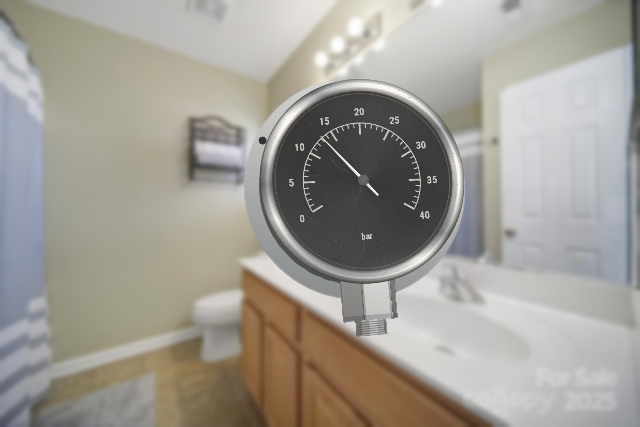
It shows 13 (bar)
